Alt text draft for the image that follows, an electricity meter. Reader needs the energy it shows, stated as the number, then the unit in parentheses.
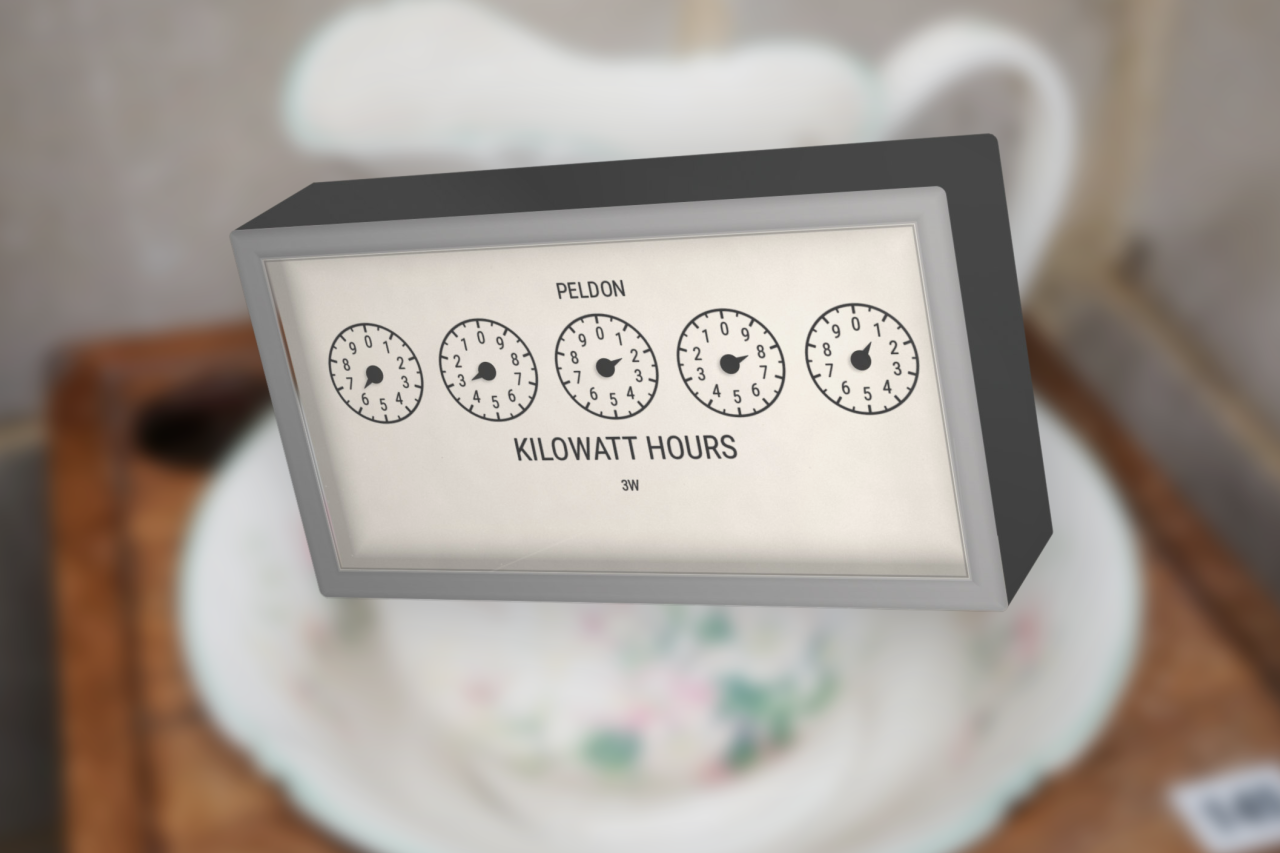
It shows 63181 (kWh)
